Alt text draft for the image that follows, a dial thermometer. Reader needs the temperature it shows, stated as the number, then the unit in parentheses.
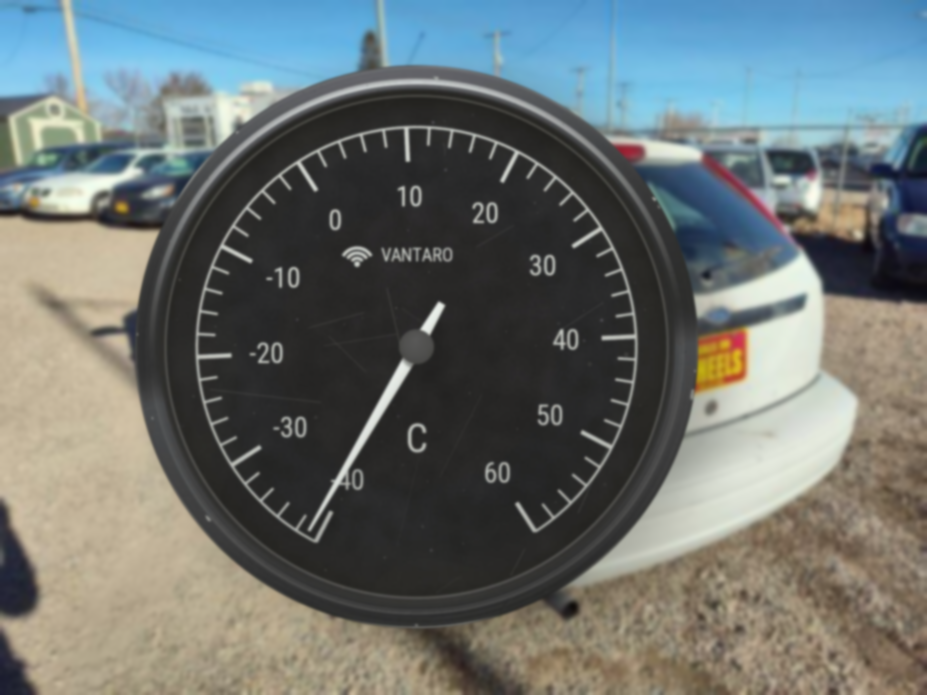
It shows -39 (°C)
